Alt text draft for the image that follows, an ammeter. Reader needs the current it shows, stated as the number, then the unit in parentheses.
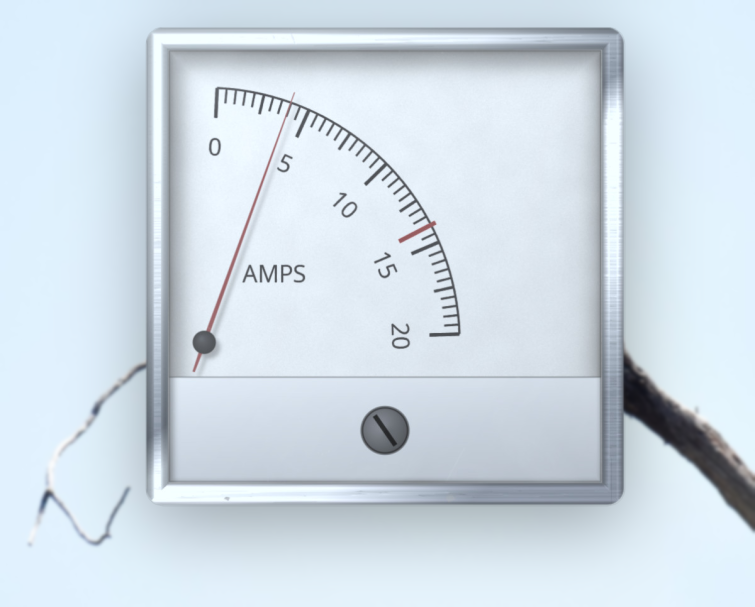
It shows 4 (A)
